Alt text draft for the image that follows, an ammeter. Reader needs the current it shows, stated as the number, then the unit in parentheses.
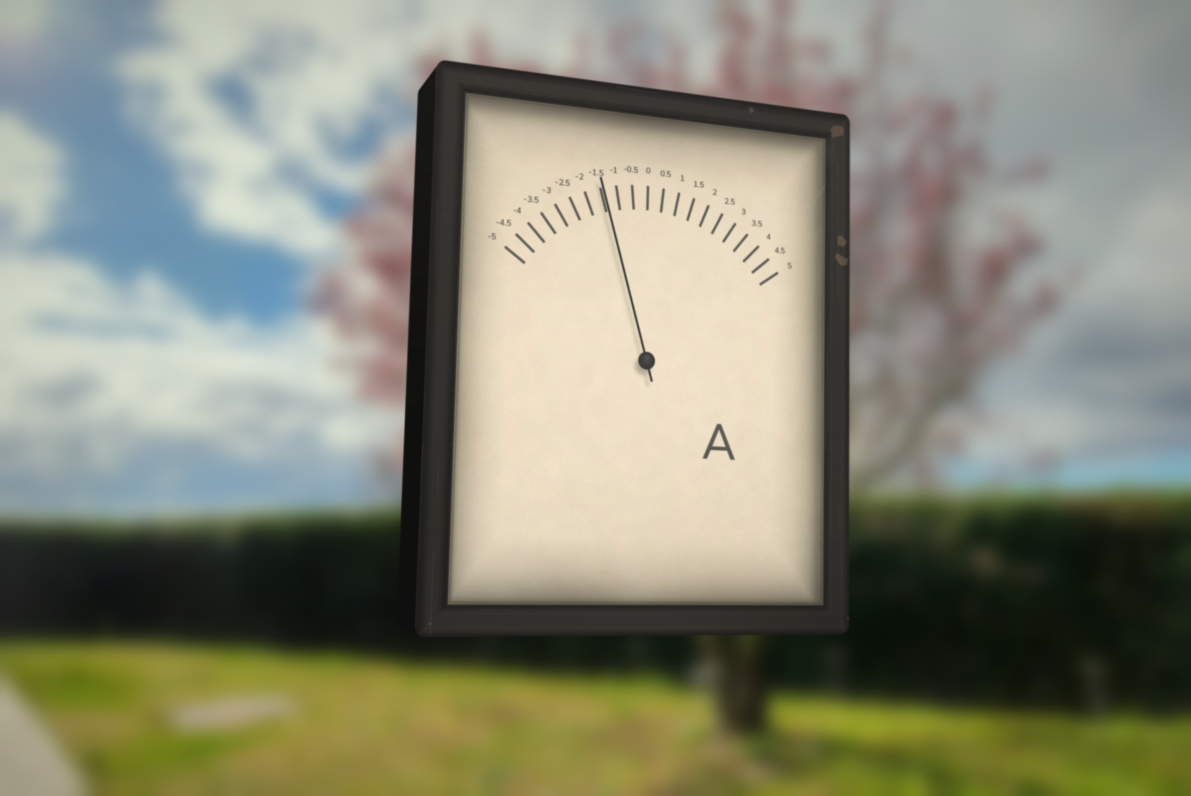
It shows -1.5 (A)
